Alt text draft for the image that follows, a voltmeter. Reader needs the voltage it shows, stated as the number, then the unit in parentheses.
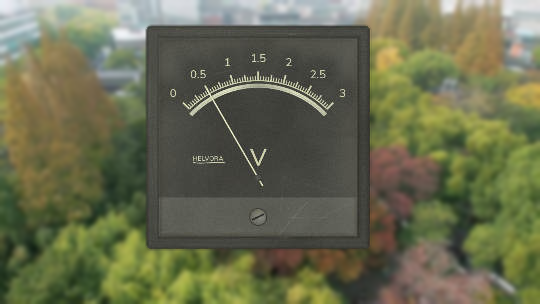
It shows 0.5 (V)
